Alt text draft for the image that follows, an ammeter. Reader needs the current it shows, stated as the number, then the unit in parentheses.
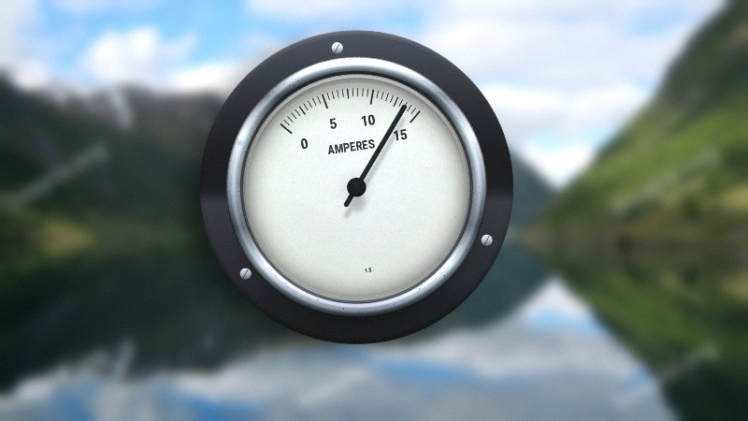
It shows 13.5 (A)
